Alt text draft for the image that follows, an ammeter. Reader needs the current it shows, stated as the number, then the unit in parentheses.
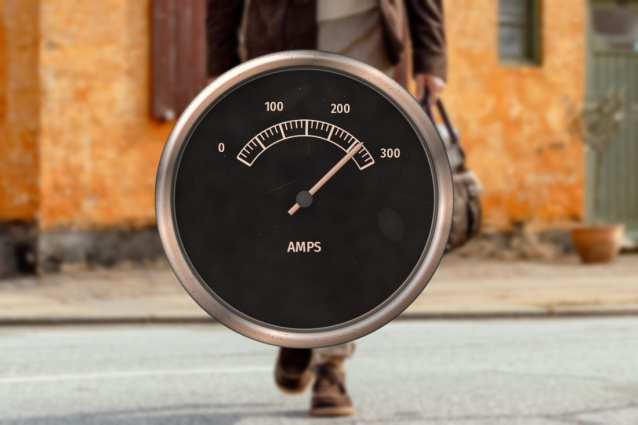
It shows 260 (A)
